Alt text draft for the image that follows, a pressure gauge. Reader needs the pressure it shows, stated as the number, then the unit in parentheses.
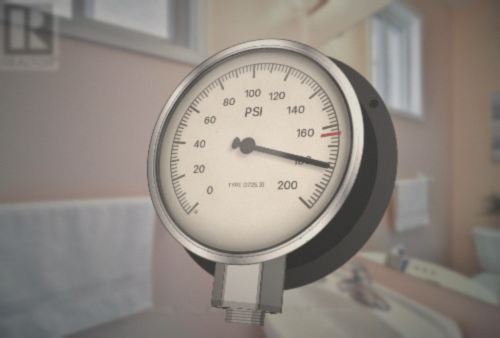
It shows 180 (psi)
